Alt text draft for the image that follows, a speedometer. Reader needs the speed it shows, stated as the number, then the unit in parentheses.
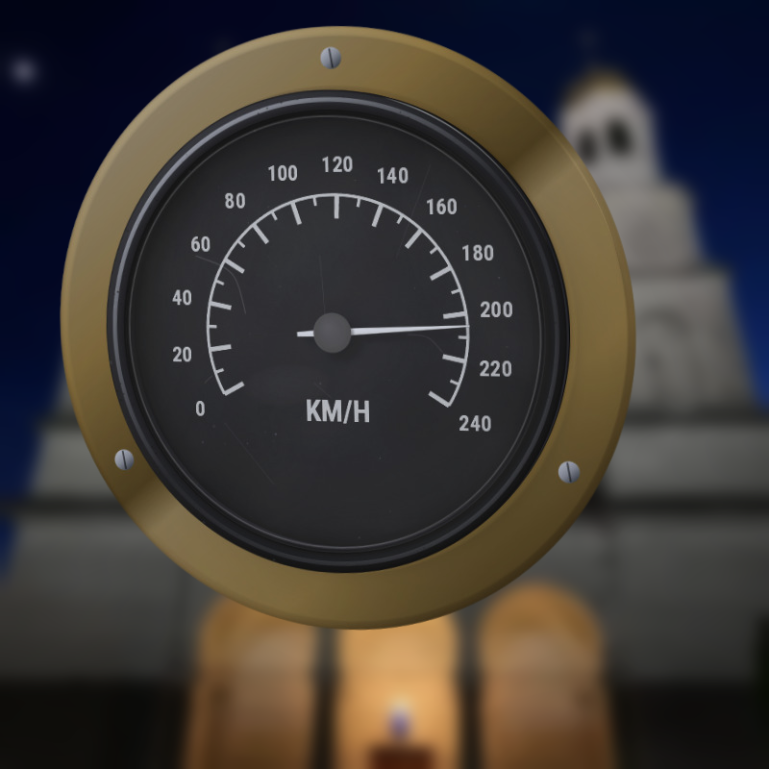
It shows 205 (km/h)
